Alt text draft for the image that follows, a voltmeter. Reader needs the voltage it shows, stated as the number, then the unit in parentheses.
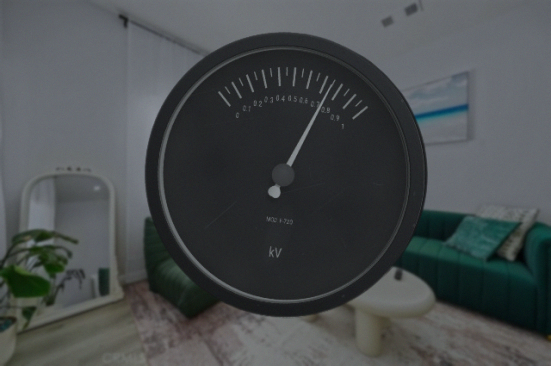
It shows 0.75 (kV)
